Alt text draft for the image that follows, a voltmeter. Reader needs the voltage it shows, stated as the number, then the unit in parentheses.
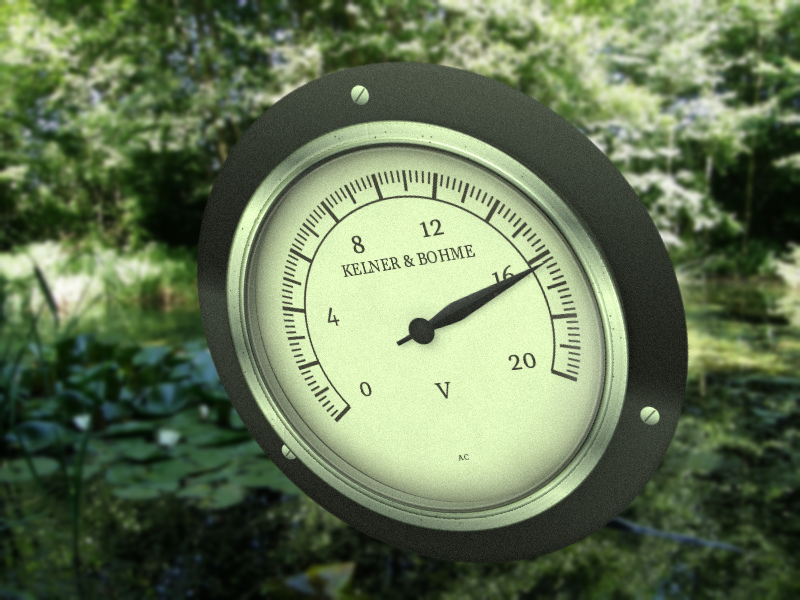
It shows 16.2 (V)
